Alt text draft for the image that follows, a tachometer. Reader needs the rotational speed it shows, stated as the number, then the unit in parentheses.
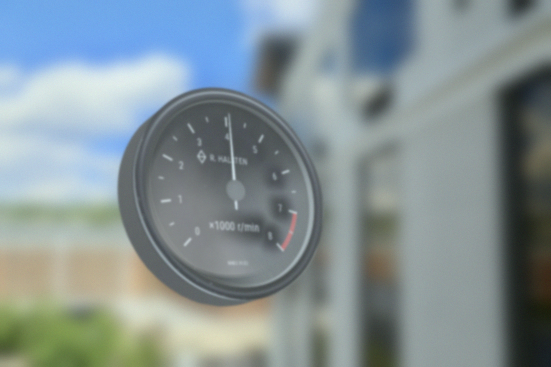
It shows 4000 (rpm)
